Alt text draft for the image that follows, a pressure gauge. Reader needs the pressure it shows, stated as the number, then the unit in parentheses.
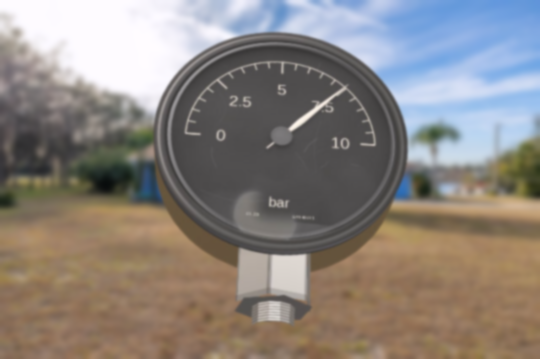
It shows 7.5 (bar)
